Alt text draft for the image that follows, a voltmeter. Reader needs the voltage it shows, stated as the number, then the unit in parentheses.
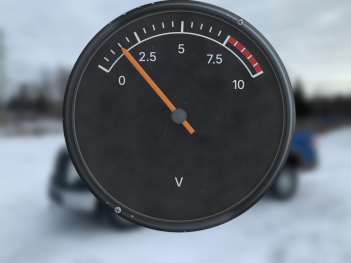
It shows 1.5 (V)
